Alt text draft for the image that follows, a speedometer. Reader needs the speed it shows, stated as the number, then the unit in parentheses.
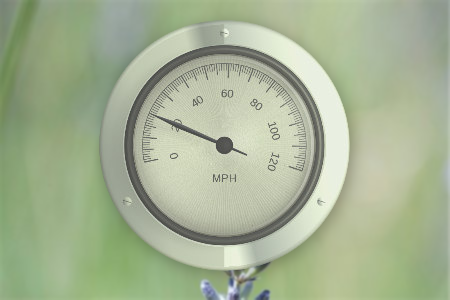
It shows 20 (mph)
